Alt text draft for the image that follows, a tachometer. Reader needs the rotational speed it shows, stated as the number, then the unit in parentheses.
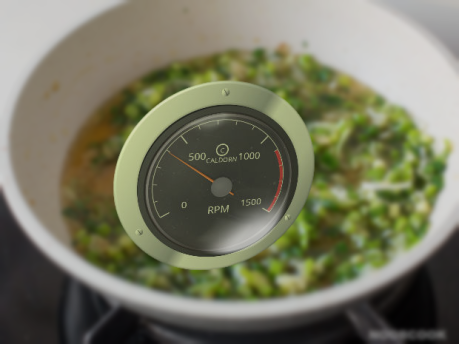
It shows 400 (rpm)
